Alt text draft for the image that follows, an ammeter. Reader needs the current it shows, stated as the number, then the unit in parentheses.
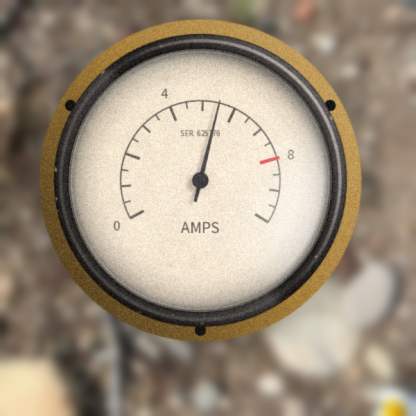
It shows 5.5 (A)
